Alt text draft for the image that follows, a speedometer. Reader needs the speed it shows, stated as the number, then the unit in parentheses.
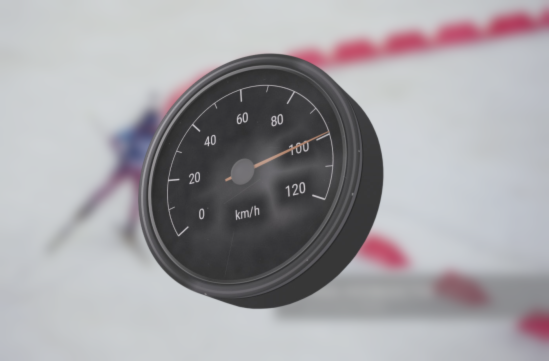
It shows 100 (km/h)
